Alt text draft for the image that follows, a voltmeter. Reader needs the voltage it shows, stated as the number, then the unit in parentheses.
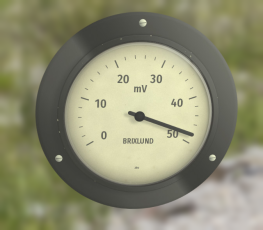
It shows 48 (mV)
